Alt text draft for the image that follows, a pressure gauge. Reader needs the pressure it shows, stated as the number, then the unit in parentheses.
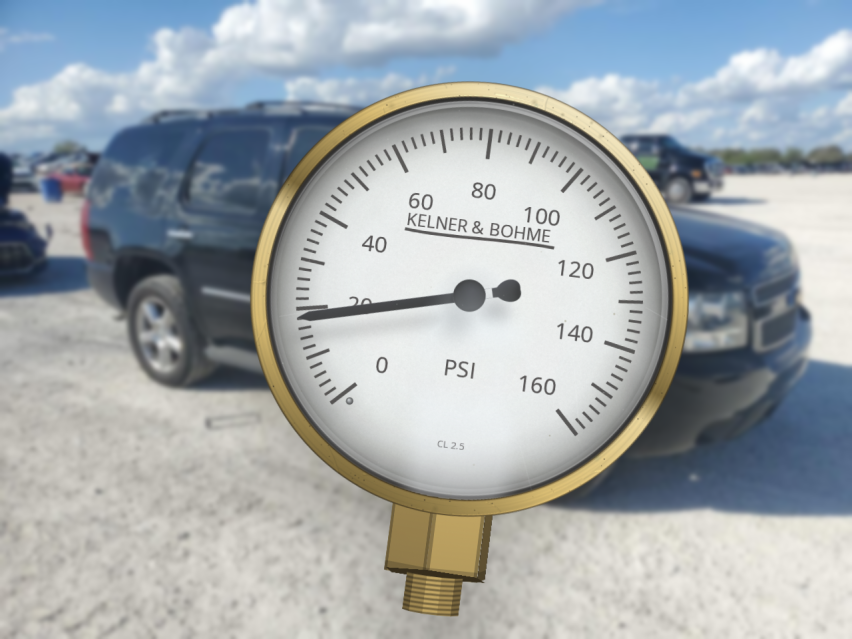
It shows 18 (psi)
